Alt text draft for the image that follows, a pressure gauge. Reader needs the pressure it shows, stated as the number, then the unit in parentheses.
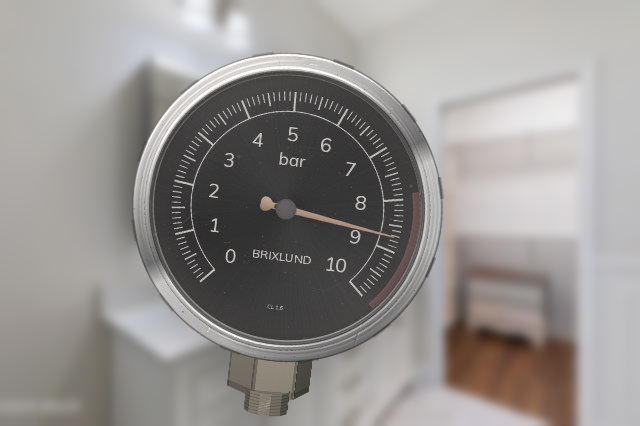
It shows 8.7 (bar)
